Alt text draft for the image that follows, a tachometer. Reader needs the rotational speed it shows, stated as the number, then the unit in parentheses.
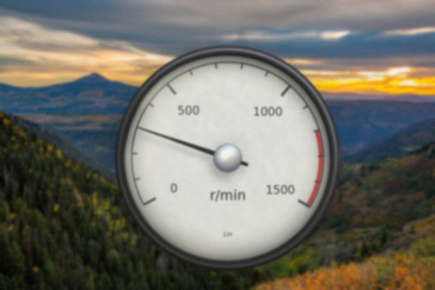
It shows 300 (rpm)
